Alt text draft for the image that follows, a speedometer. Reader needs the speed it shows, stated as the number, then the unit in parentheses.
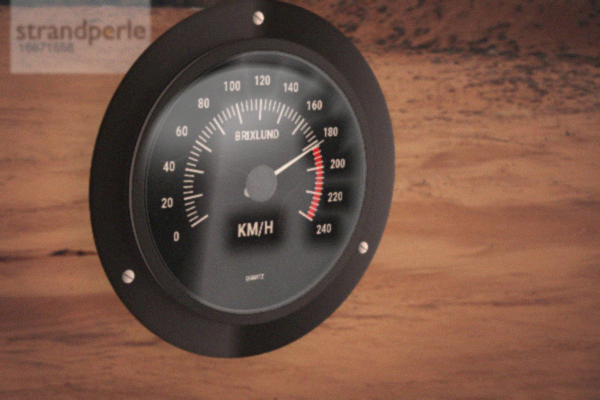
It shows 180 (km/h)
